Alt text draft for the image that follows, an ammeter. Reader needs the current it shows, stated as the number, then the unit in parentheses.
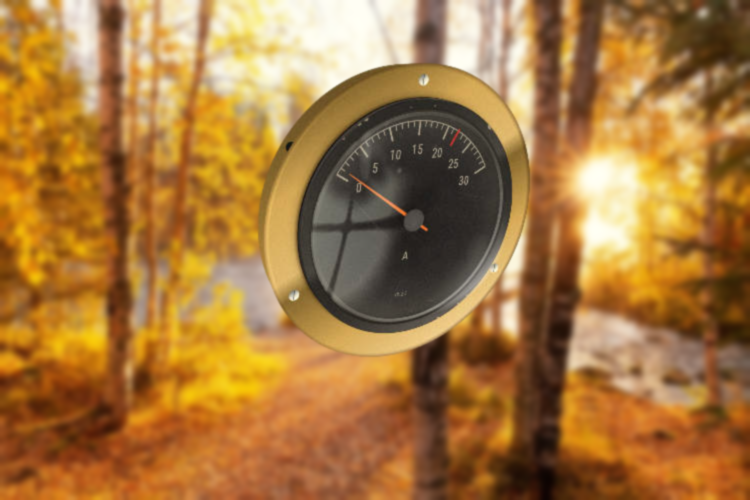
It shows 1 (A)
